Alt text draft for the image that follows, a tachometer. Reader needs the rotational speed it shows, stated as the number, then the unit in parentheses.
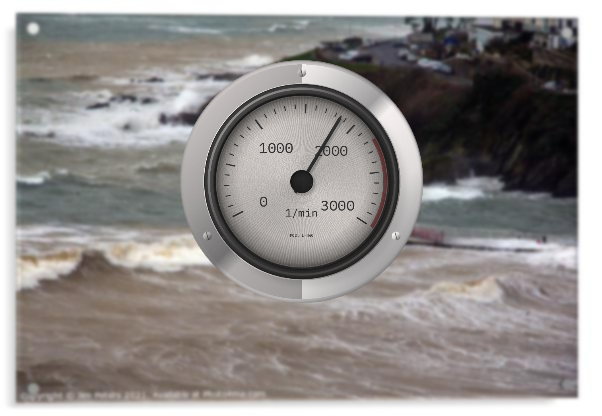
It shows 1850 (rpm)
